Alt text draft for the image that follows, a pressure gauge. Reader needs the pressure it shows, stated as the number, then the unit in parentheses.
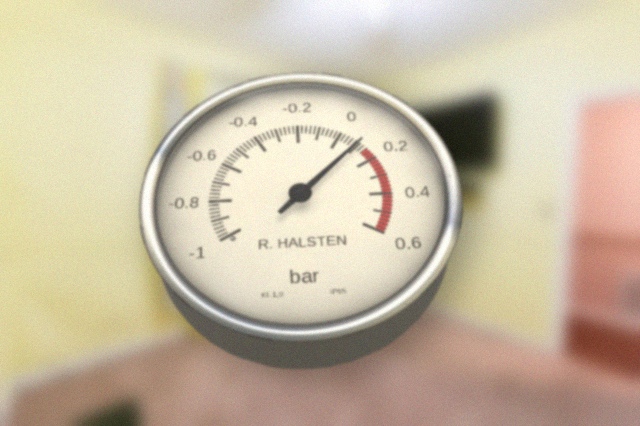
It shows 0.1 (bar)
